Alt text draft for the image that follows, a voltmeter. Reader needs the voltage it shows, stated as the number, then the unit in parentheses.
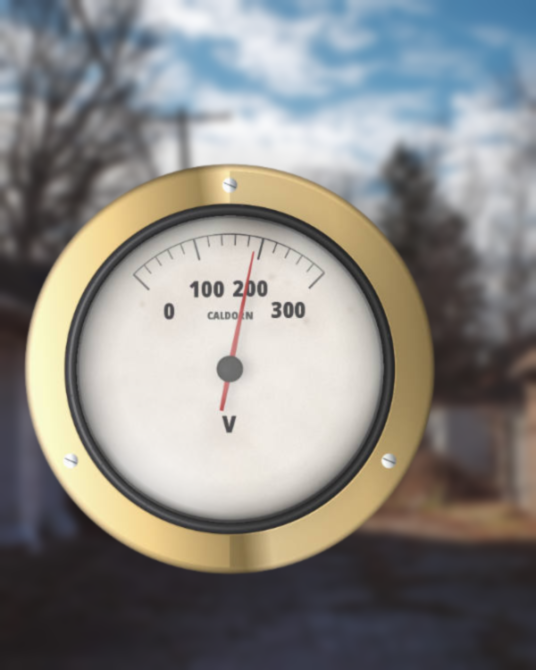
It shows 190 (V)
